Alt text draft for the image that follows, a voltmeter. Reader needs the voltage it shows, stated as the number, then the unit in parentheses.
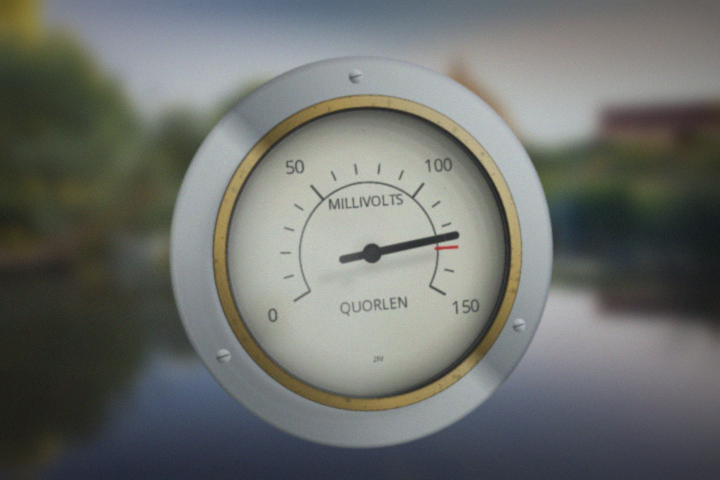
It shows 125 (mV)
